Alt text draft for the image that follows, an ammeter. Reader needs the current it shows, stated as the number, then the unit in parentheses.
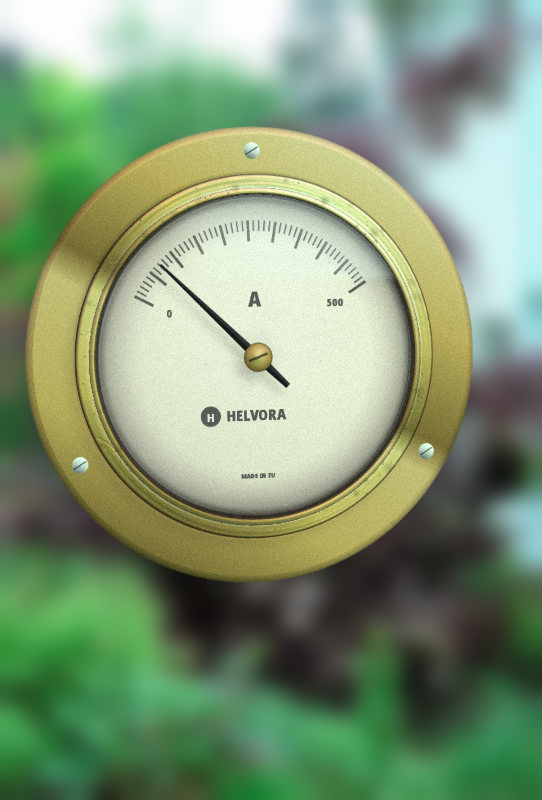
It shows 70 (A)
